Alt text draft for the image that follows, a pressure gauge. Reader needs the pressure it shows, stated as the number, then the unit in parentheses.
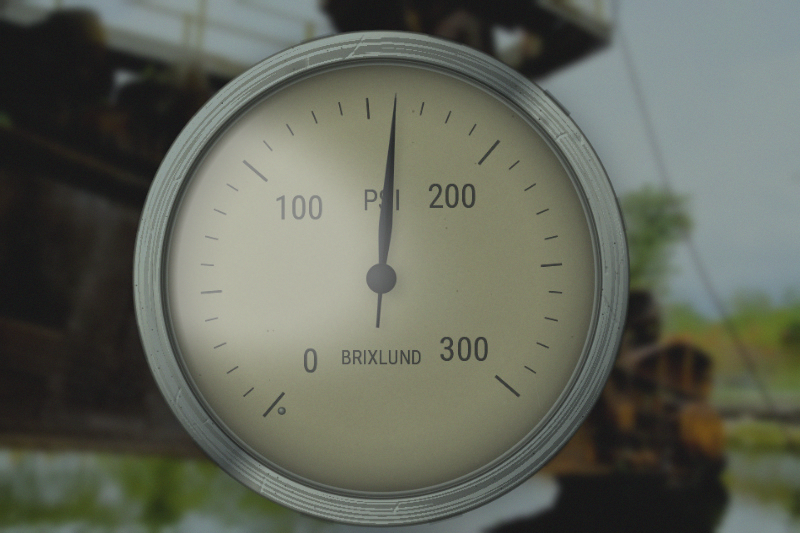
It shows 160 (psi)
